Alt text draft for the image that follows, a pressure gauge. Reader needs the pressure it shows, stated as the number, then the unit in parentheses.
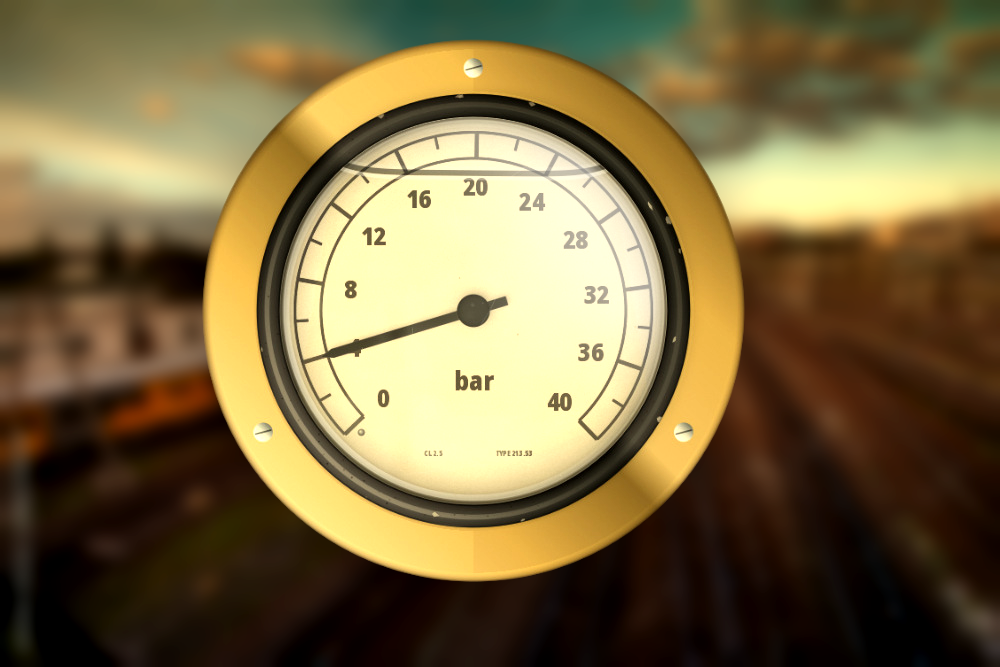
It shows 4 (bar)
